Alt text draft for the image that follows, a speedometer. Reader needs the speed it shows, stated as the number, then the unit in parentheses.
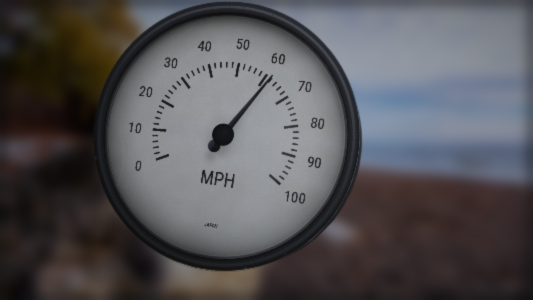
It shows 62 (mph)
